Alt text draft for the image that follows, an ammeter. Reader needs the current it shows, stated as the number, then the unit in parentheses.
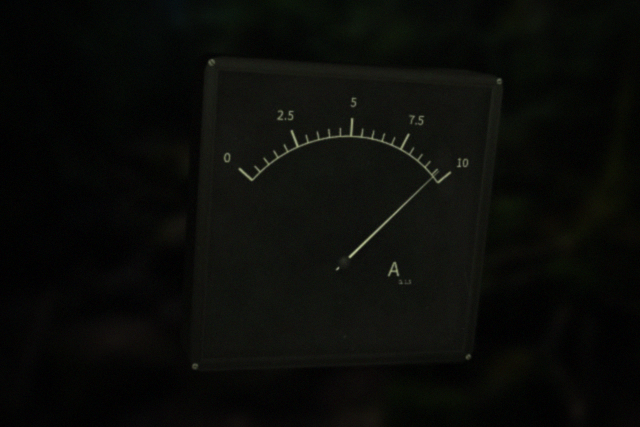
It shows 9.5 (A)
